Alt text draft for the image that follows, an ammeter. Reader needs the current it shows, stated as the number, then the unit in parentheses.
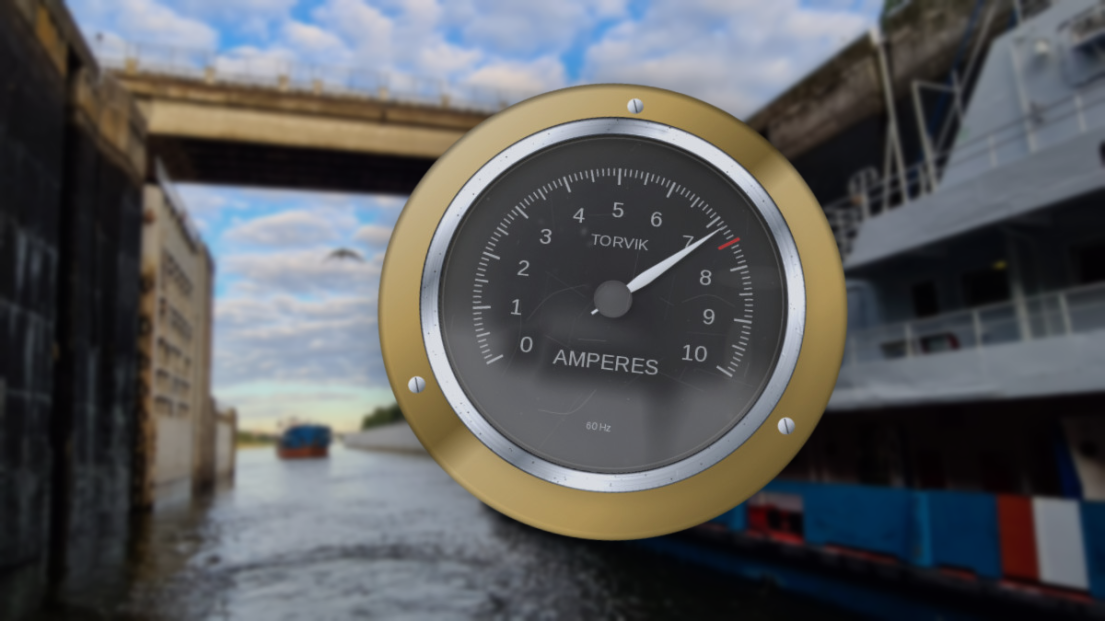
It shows 7.2 (A)
